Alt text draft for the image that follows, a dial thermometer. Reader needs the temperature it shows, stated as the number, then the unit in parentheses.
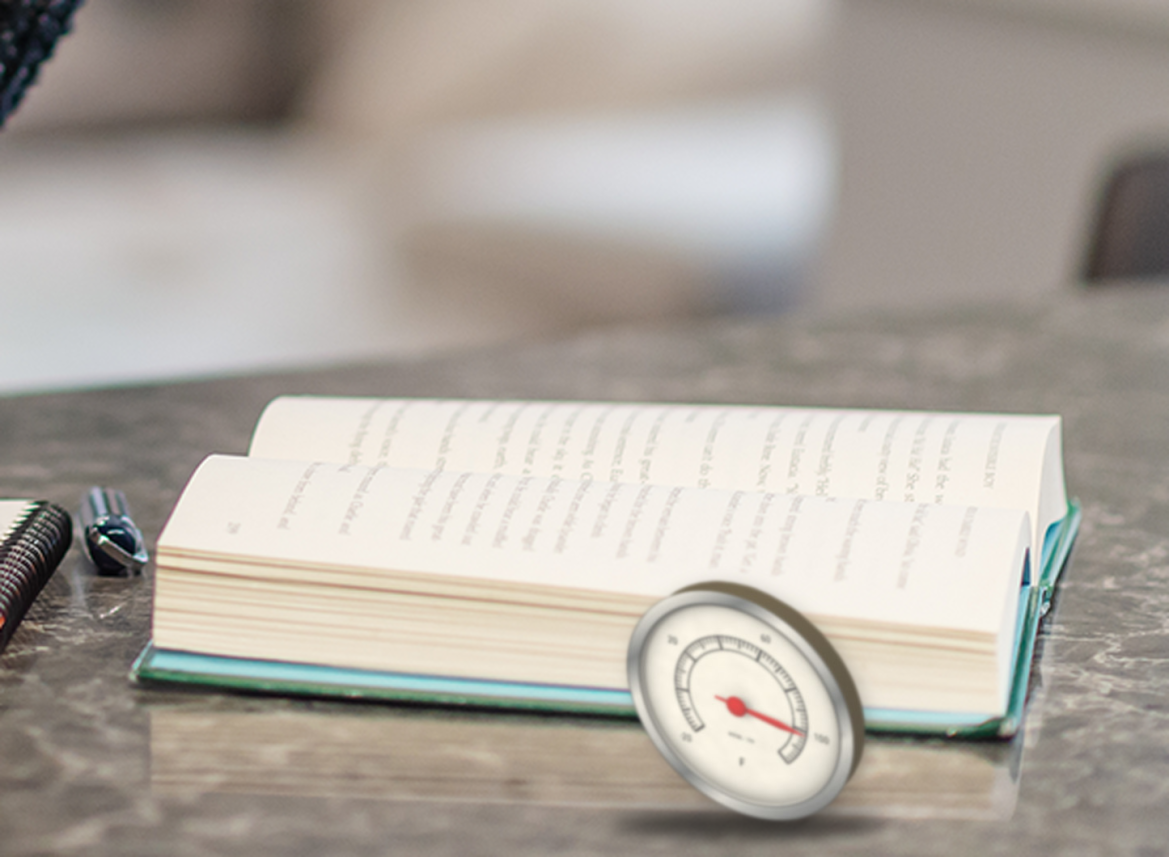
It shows 100 (°F)
